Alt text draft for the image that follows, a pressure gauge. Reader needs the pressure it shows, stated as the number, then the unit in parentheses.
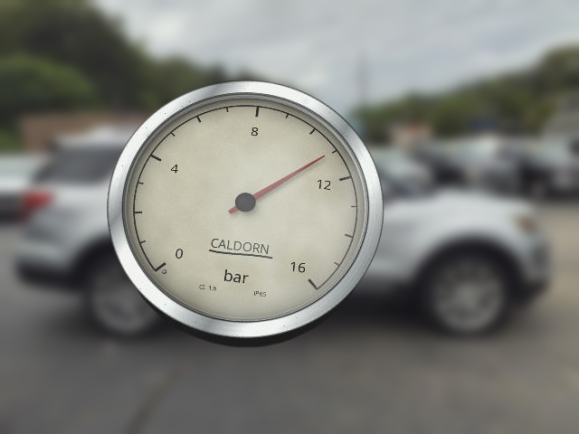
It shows 11 (bar)
